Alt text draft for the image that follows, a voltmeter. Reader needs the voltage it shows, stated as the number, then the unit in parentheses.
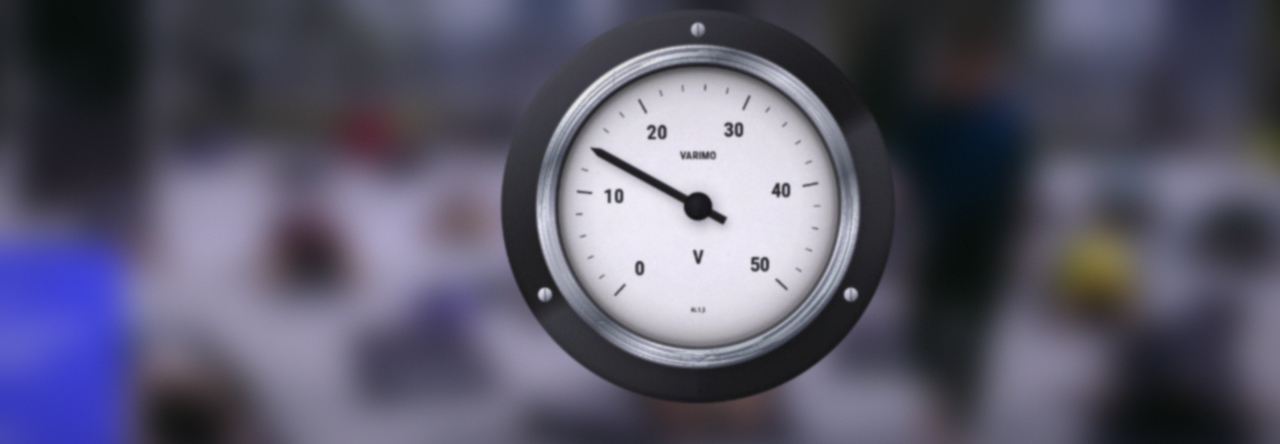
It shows 14 (V)
